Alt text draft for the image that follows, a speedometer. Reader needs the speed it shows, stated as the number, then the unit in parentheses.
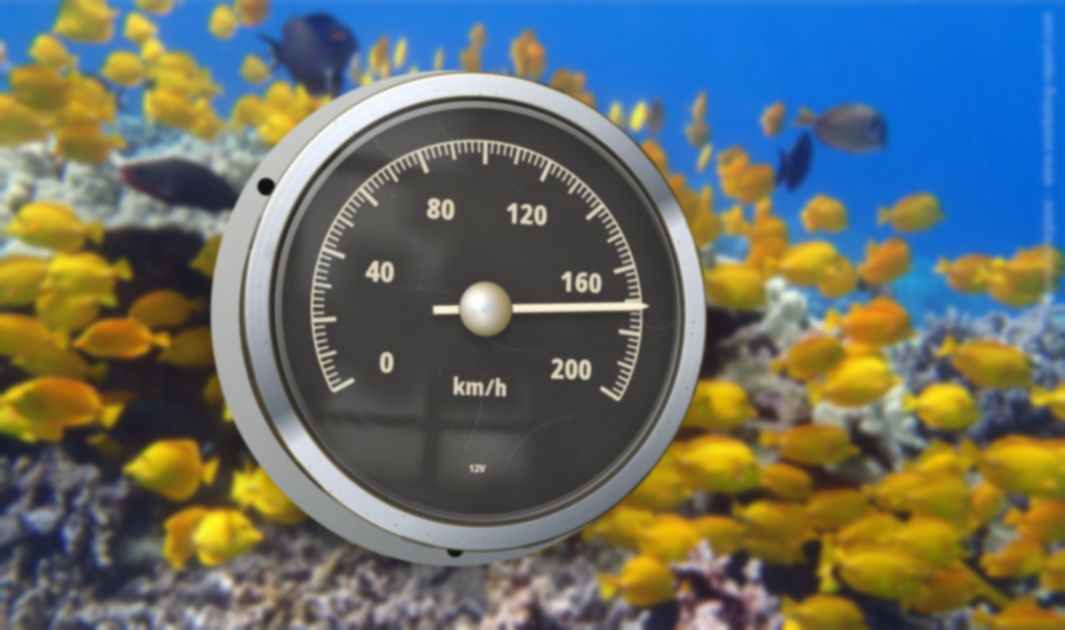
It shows 172 (km/h)
